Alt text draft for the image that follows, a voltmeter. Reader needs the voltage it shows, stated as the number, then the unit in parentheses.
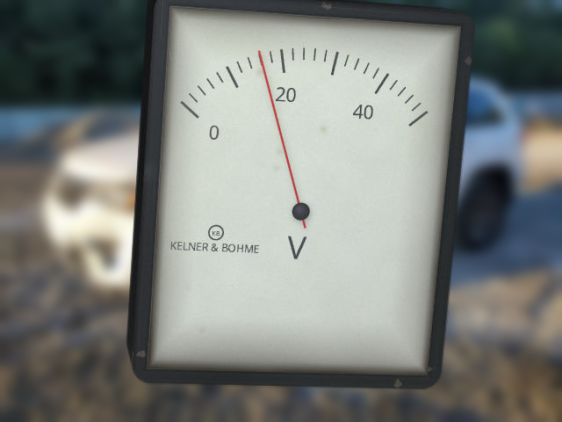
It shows 16 (V)
